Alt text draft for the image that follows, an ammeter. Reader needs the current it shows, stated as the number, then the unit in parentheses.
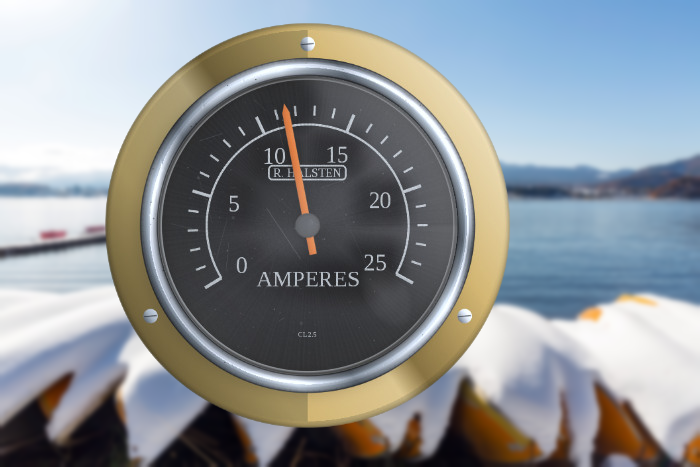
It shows 11.5 (A)
